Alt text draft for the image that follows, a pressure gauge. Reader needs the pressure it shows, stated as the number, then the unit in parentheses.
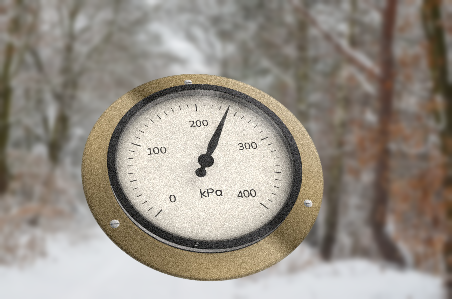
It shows 240 (kPa)
